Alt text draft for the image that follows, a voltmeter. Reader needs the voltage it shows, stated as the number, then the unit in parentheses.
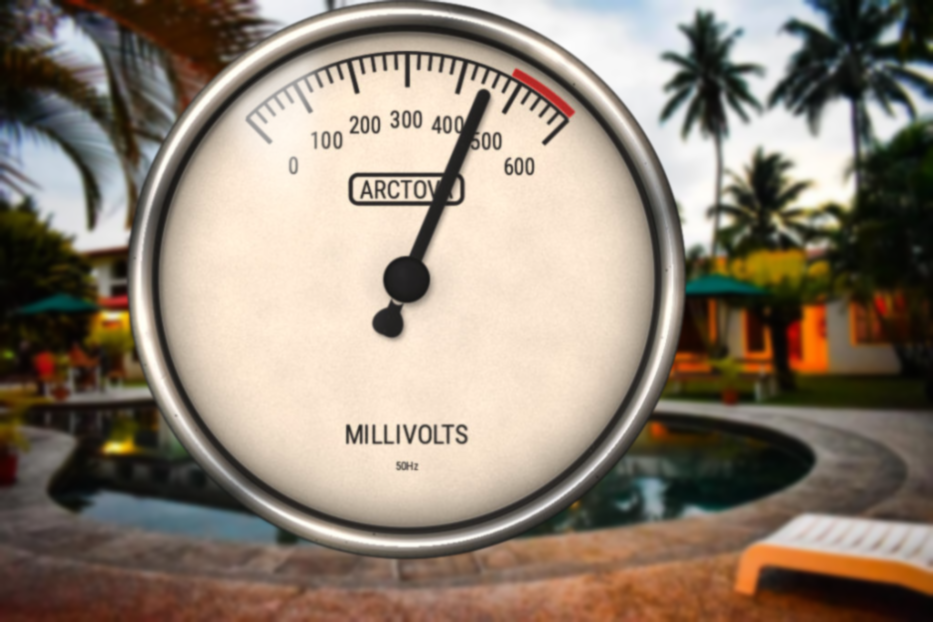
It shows 450 (mV)
